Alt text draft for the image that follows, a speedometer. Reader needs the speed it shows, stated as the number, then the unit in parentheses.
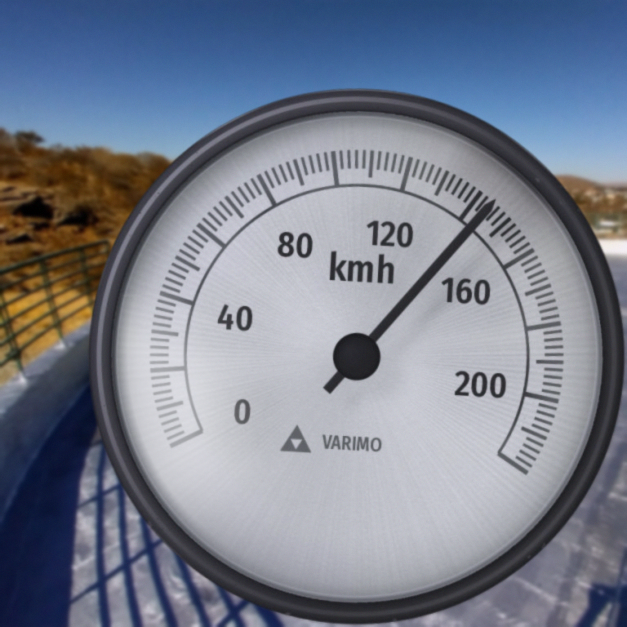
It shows 144 (km/h)
